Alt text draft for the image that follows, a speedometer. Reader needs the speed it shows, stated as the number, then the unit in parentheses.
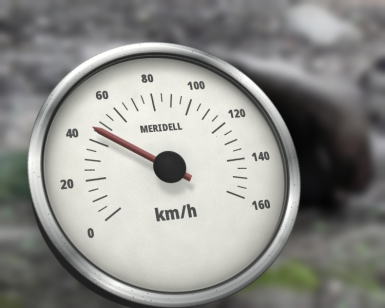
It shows 45 (km/h)
